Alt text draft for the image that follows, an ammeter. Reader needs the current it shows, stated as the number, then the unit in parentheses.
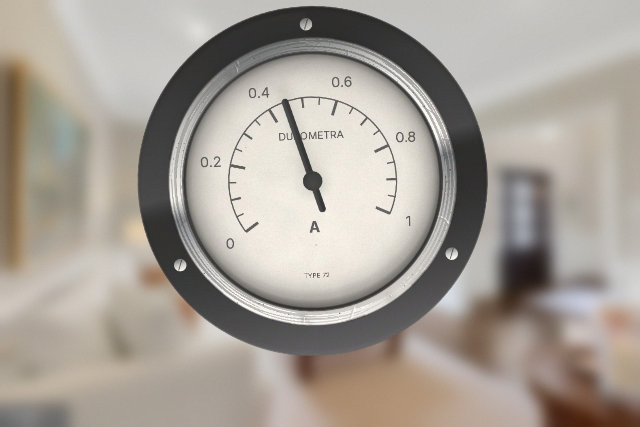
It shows 0.45 (A)
